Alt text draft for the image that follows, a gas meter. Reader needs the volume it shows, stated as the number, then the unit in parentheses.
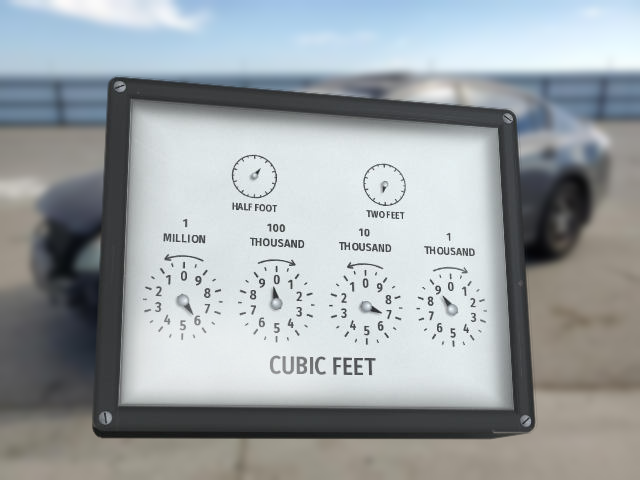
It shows 596900 (ft³)
